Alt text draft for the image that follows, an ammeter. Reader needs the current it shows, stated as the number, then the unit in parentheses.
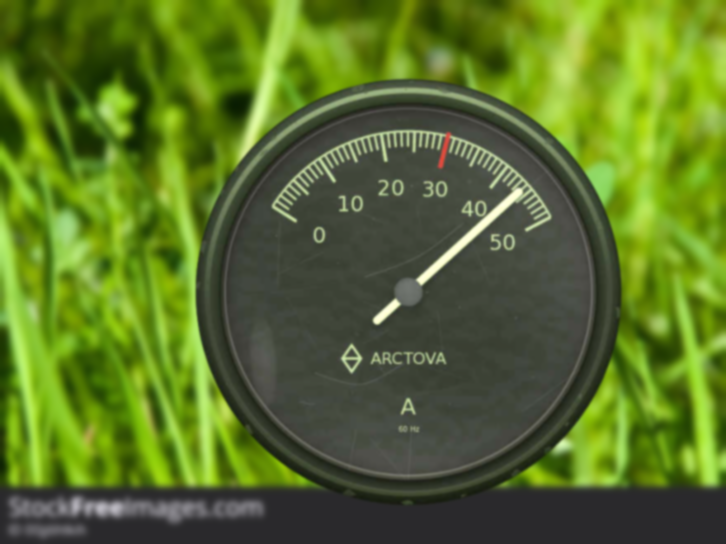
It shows 44 (A)
